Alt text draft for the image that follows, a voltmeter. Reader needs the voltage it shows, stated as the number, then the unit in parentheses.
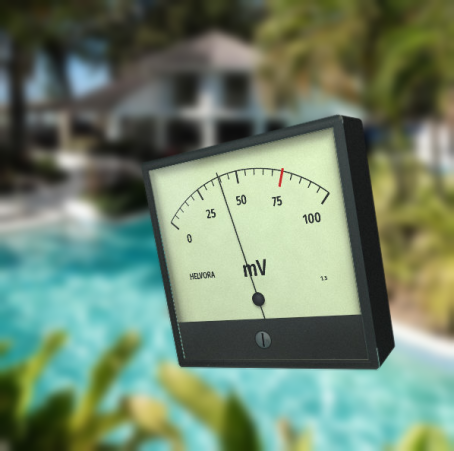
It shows 40 (mV)
